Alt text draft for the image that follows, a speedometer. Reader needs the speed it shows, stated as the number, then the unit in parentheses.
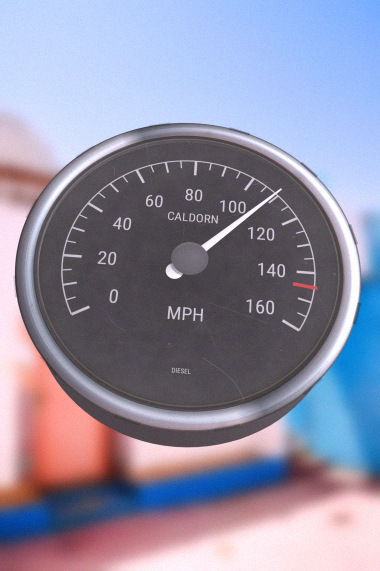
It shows 110 (mph)
